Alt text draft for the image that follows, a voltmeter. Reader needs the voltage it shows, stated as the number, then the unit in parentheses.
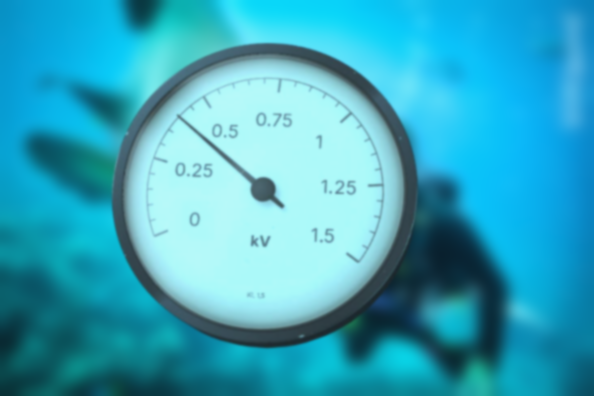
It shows 0.4 (kV)
